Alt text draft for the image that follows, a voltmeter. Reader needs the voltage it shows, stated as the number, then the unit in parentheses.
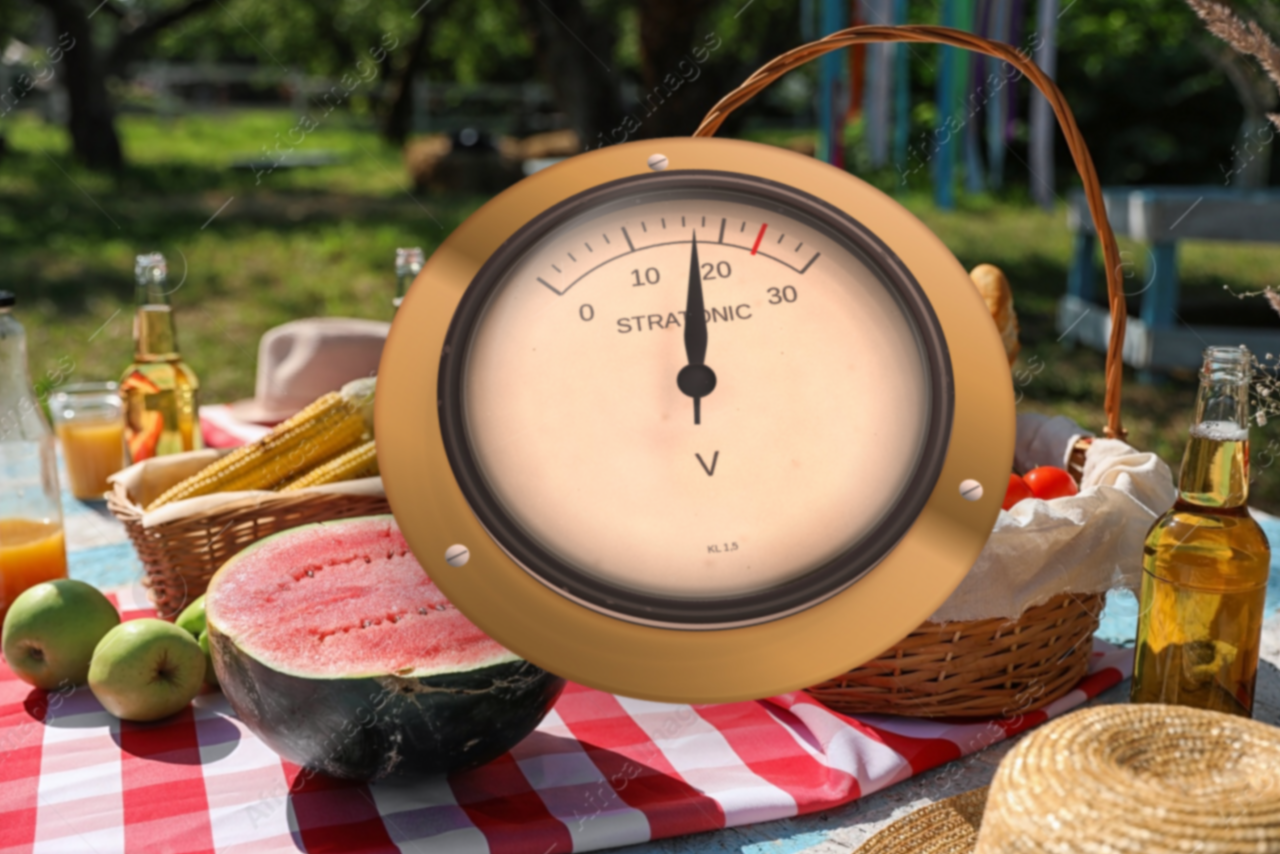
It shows 17 (V)
